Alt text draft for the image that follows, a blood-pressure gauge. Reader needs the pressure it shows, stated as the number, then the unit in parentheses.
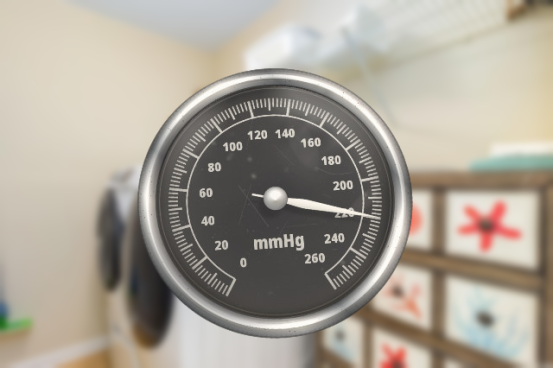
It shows 220 (mmHg)
